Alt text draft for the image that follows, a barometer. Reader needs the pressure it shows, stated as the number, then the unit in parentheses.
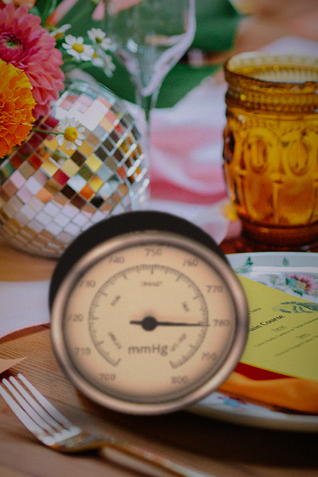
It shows 780 (mmHg)
